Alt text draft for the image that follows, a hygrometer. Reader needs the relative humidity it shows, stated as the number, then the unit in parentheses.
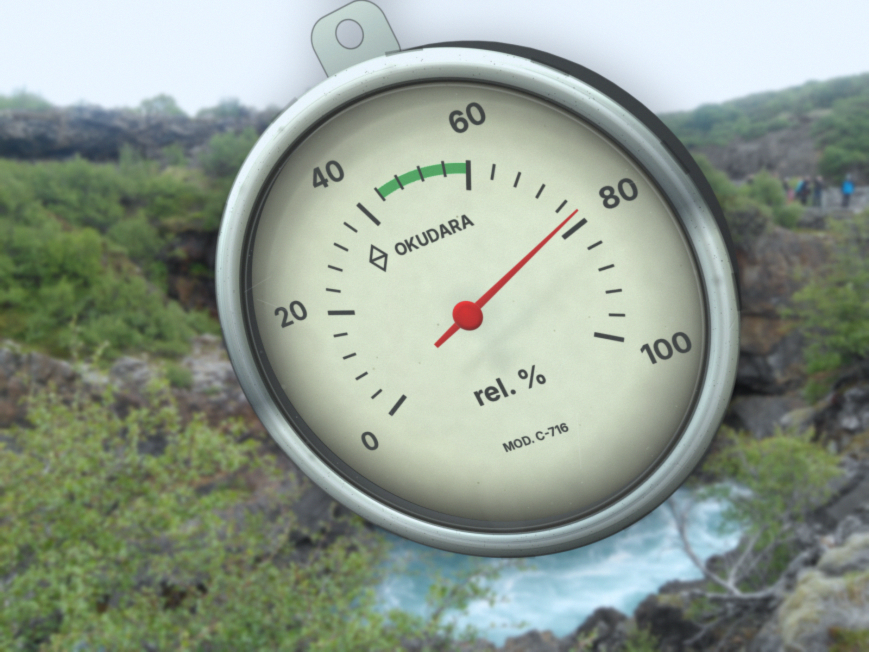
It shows 78 (%)
